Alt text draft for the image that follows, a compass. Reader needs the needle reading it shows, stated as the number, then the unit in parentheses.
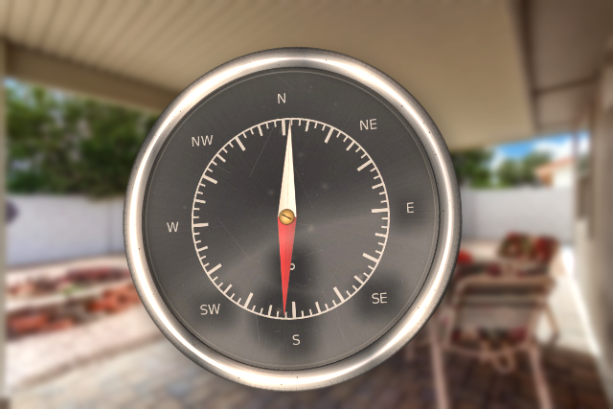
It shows 185 (°)
